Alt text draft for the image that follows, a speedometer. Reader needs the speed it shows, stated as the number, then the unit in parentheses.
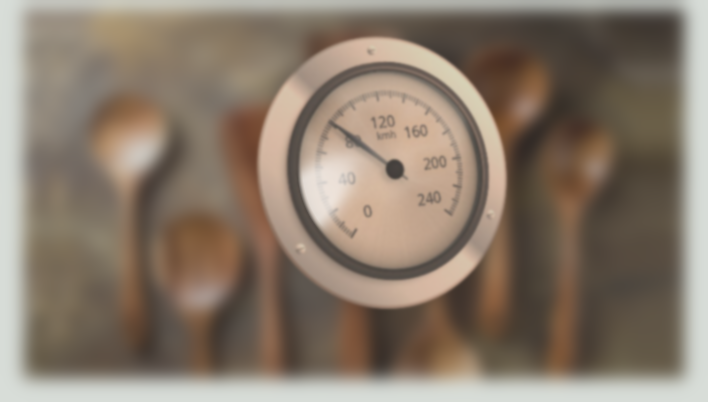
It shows 80 (km/h)
